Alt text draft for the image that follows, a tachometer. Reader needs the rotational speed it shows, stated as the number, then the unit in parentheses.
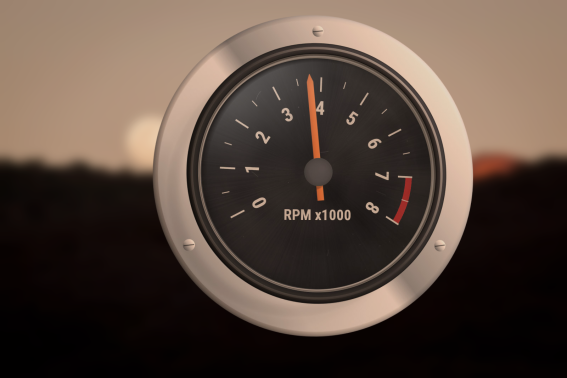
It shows 3750 (rpm)
